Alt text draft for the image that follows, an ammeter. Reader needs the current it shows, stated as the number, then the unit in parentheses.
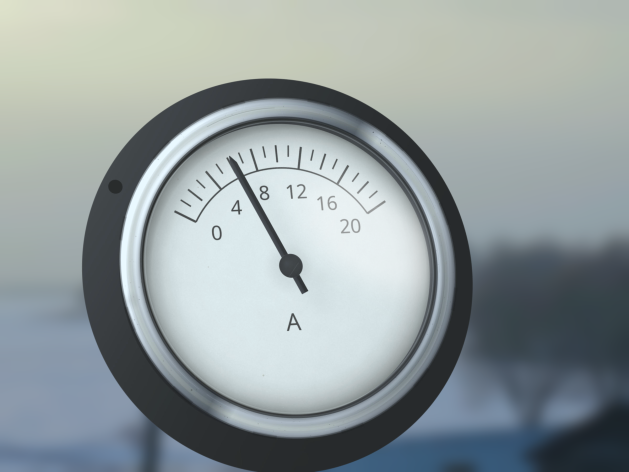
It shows 6 (A)
